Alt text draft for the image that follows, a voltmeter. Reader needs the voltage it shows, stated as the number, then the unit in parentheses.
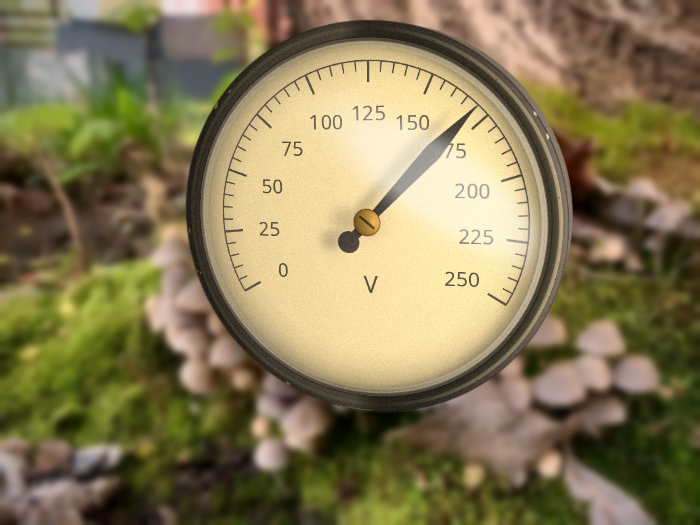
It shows 170 (V)
